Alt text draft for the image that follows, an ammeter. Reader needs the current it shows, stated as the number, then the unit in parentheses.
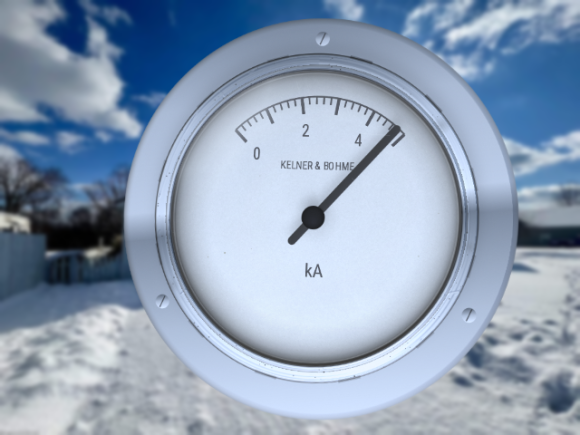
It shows 4.8 (kA)
